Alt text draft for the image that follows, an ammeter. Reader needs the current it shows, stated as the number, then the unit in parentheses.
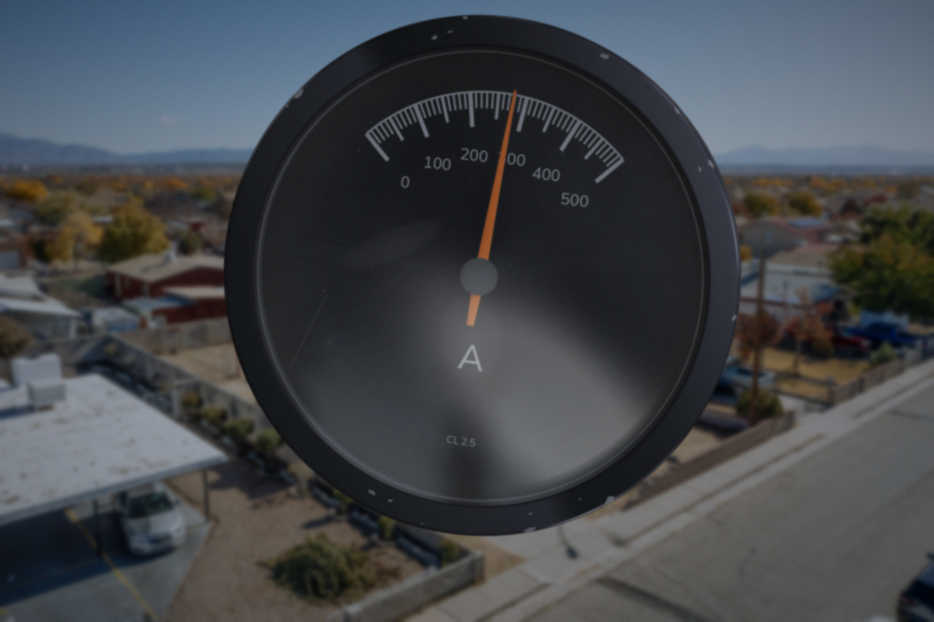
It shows 280 (A)
